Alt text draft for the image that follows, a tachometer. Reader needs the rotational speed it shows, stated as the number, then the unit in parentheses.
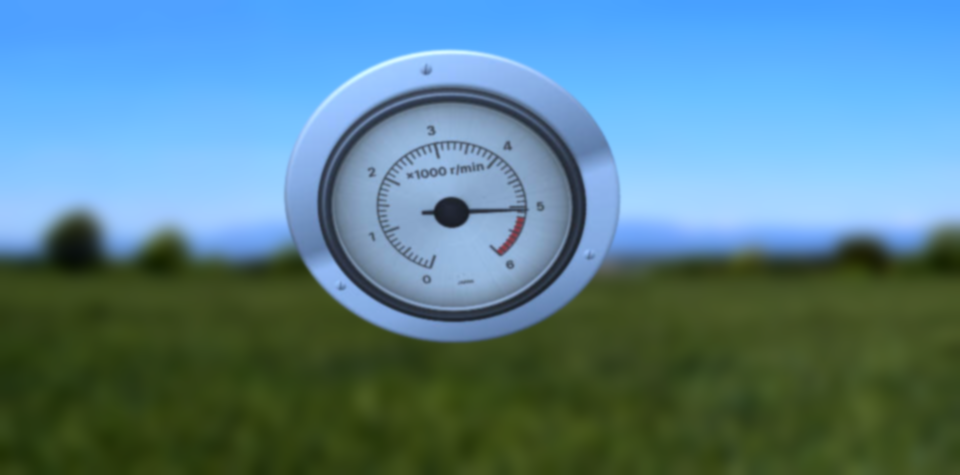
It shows 5000 (rpm)
